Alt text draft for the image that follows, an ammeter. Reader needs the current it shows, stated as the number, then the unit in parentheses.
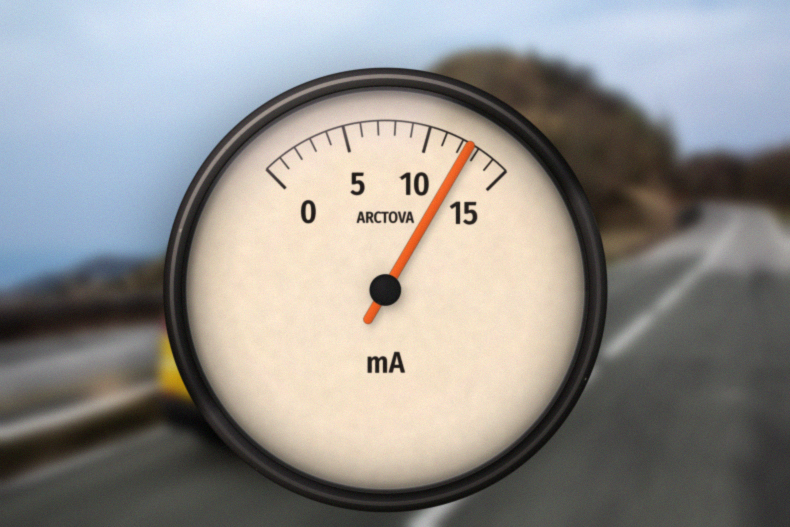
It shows 12.5 (mA)
